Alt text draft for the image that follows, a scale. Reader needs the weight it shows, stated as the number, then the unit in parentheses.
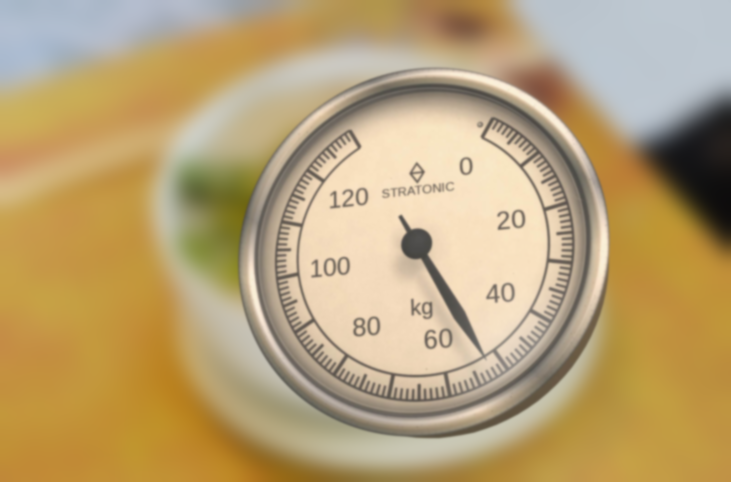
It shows 52 (kg)
